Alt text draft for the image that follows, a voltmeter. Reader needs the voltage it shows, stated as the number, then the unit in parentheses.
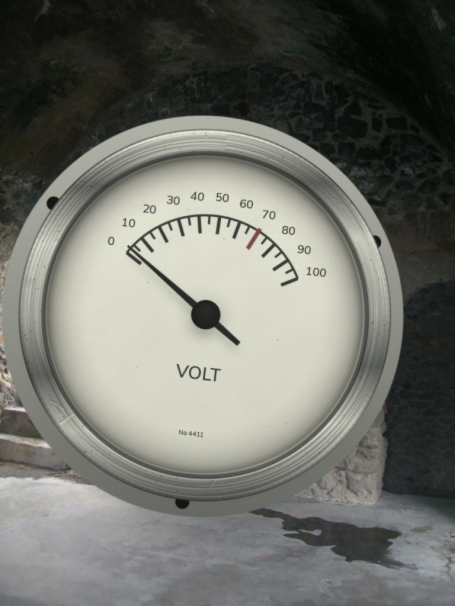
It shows 2.5 (V)
